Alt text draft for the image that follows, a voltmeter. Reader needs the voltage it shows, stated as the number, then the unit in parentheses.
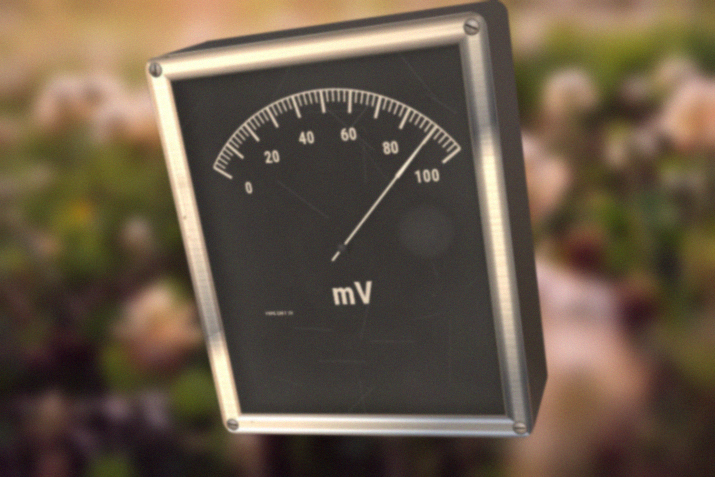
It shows 90 (mV)
